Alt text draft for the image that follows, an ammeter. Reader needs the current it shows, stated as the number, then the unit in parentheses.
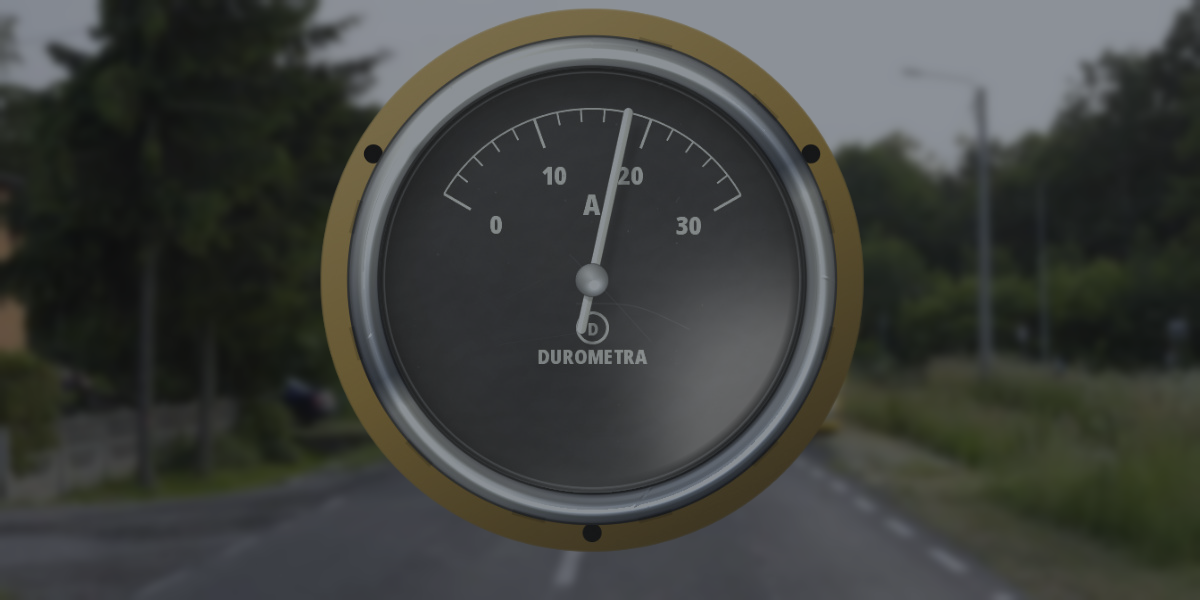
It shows 18 (A)
